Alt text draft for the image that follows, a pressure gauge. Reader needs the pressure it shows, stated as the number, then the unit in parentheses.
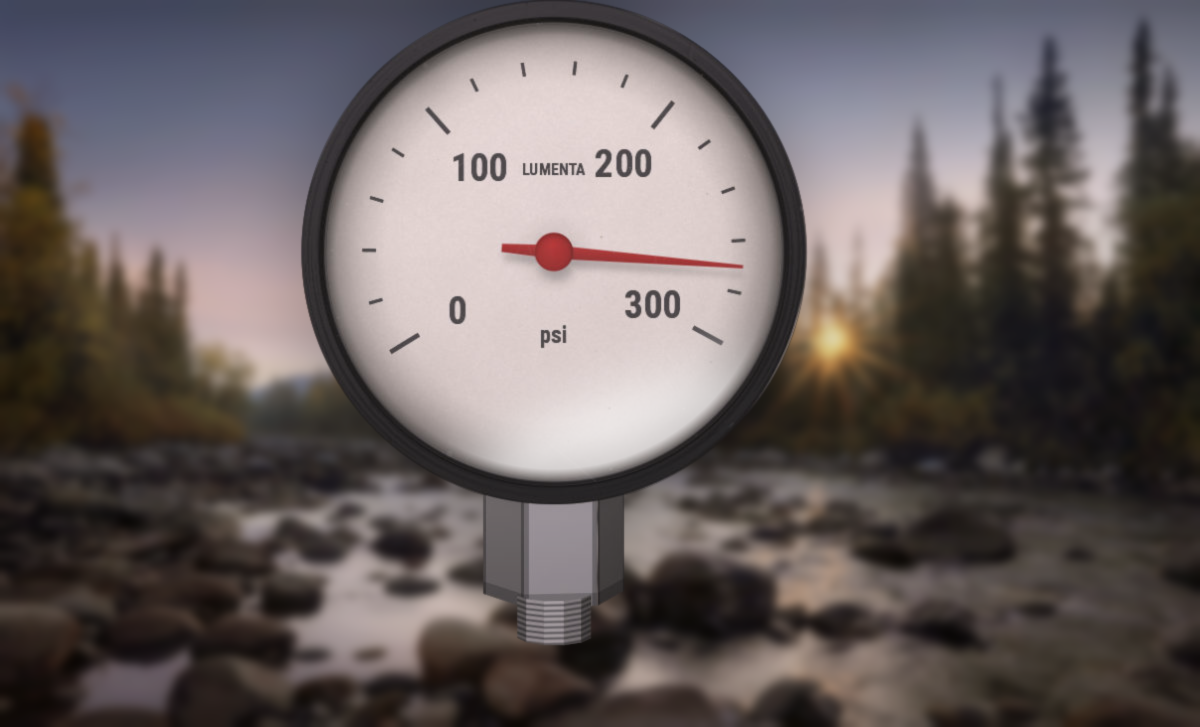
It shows 270 (psi)
